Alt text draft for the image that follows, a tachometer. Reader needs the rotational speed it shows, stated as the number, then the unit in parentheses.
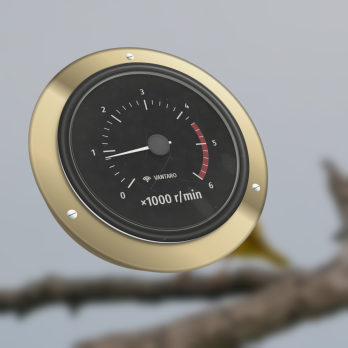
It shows 800 (rpm)
